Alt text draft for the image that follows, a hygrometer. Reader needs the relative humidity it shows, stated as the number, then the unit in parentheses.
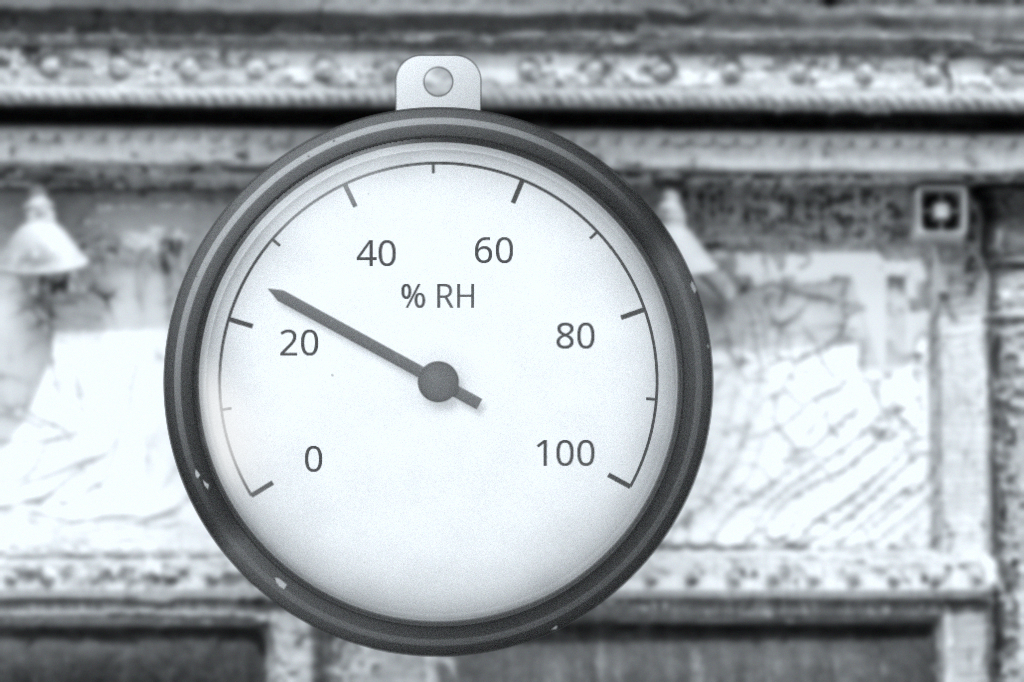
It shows 25 (%)
